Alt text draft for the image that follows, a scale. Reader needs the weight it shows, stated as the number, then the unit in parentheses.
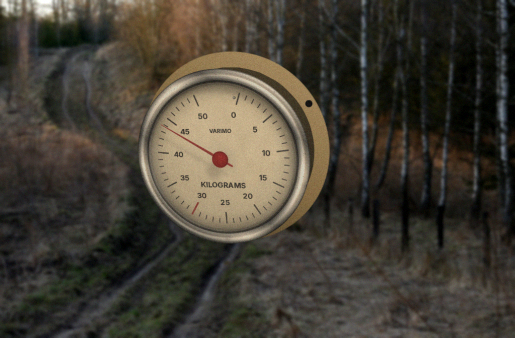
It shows 44 (kg)
